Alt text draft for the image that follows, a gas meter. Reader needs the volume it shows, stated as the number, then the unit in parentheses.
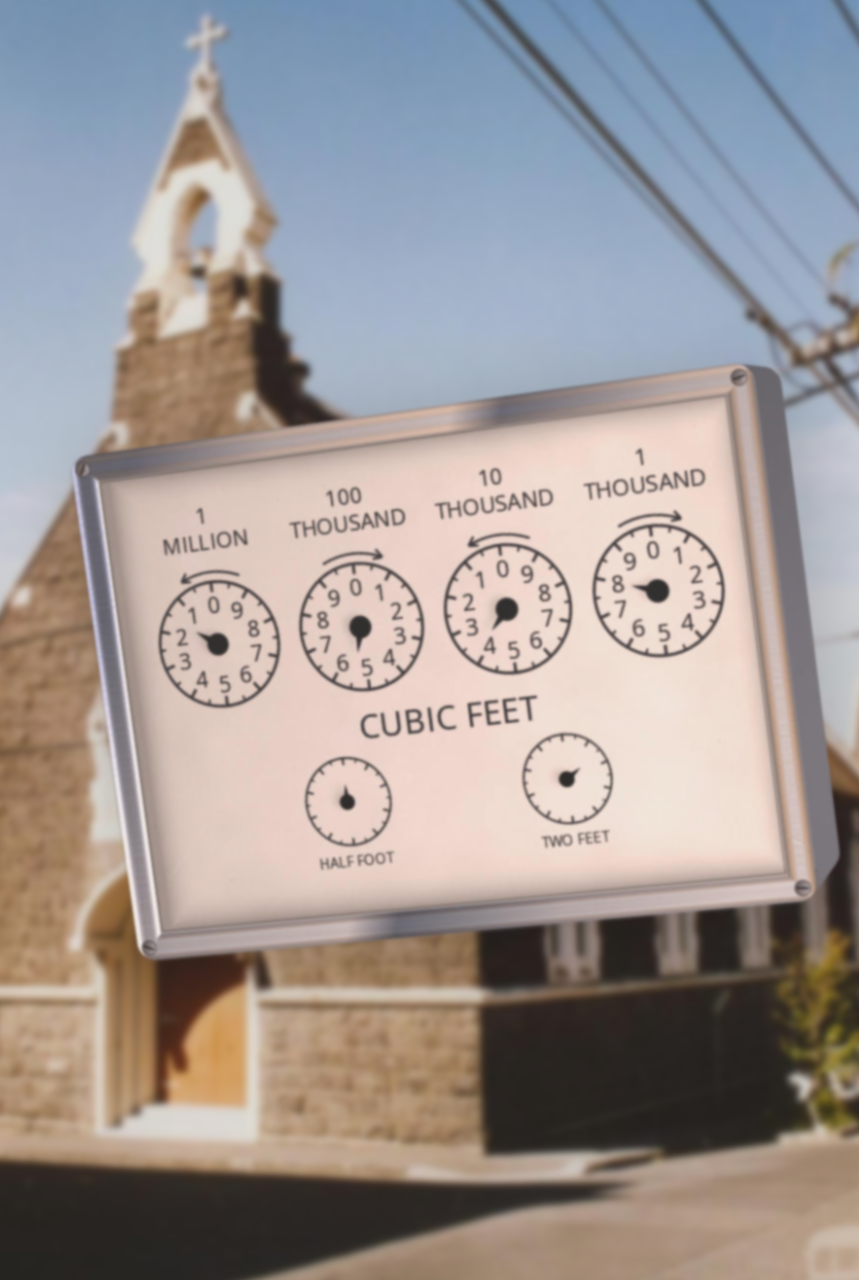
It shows 153800 (ft³)
